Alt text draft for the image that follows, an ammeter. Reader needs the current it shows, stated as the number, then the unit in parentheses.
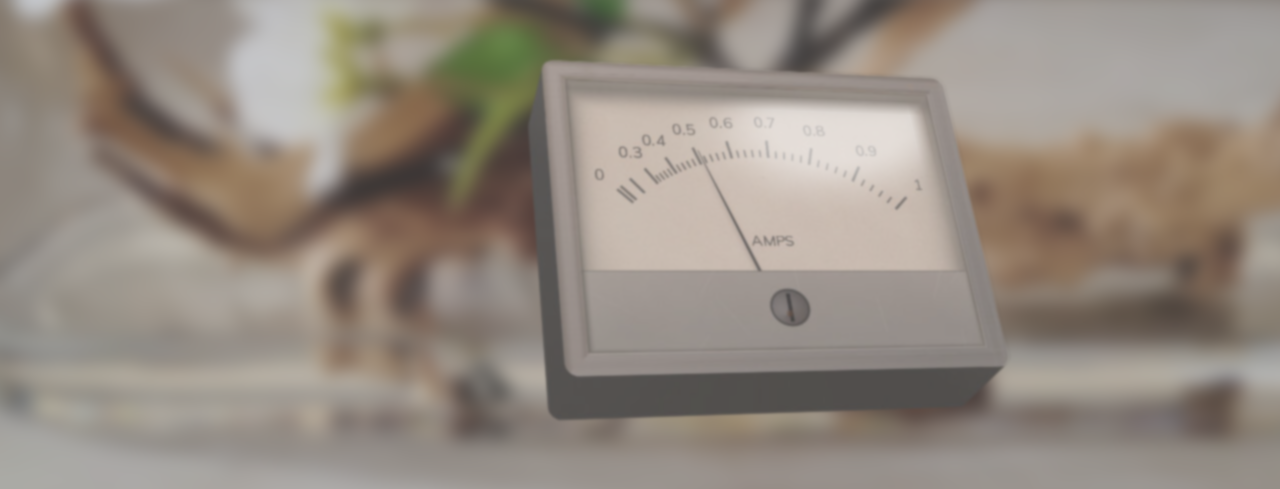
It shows 0.5 (A)
